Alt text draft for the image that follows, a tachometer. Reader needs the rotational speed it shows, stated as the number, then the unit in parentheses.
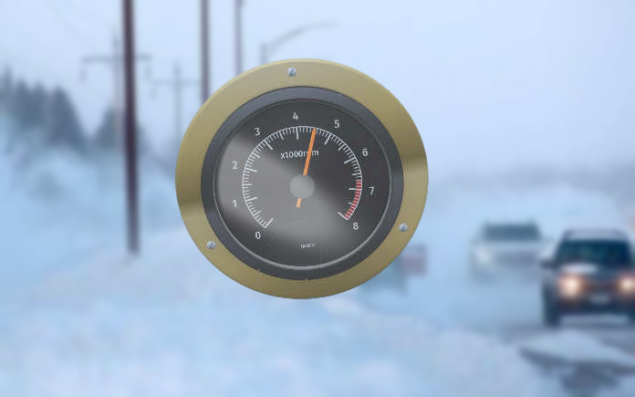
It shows 4500 (rpm)
